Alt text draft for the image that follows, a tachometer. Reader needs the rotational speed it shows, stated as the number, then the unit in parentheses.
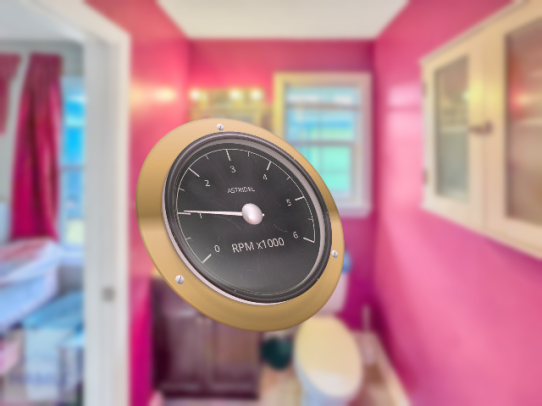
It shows 1000 (rpm)
